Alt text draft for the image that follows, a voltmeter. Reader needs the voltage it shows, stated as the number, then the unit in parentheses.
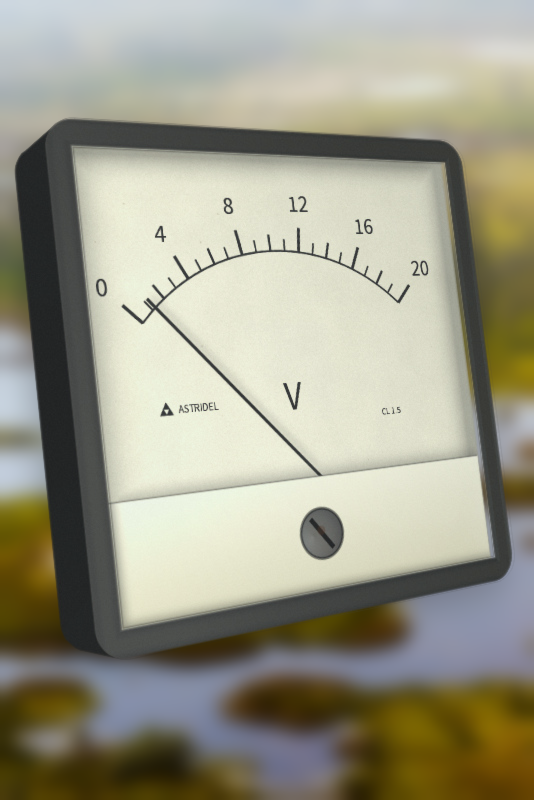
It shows 1 (V)
